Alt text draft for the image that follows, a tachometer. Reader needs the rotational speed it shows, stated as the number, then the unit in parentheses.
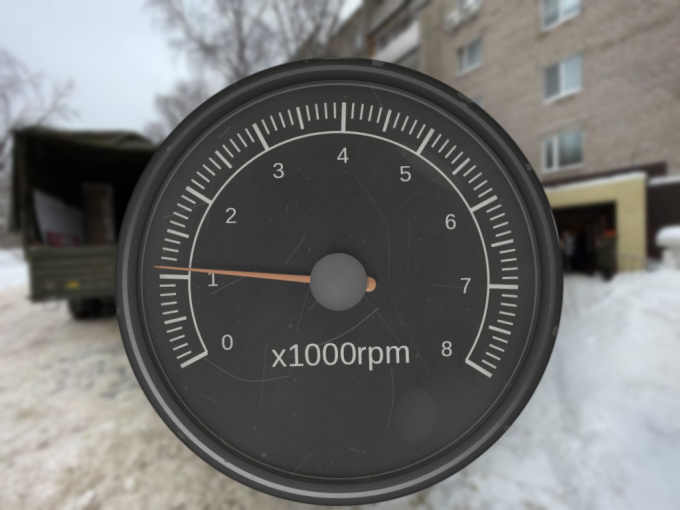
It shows 1100 (rpm)
